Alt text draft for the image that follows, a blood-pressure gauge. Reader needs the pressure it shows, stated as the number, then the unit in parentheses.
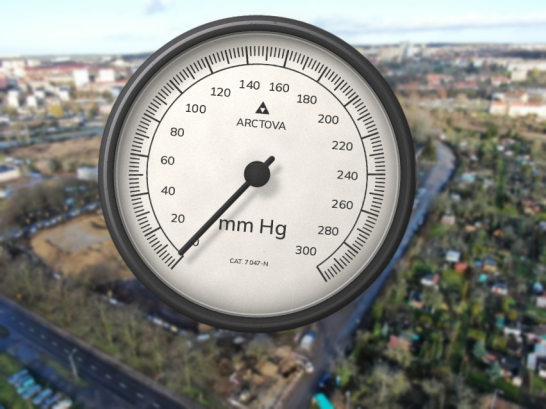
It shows 2 (mmHg)
